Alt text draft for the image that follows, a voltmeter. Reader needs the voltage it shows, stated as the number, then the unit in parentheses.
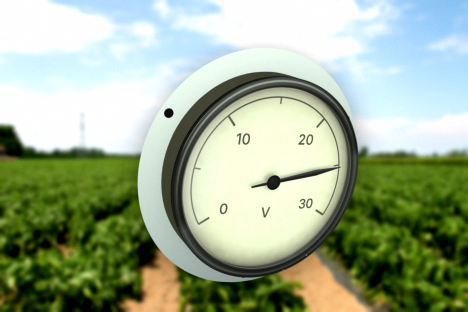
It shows 25 (V)
